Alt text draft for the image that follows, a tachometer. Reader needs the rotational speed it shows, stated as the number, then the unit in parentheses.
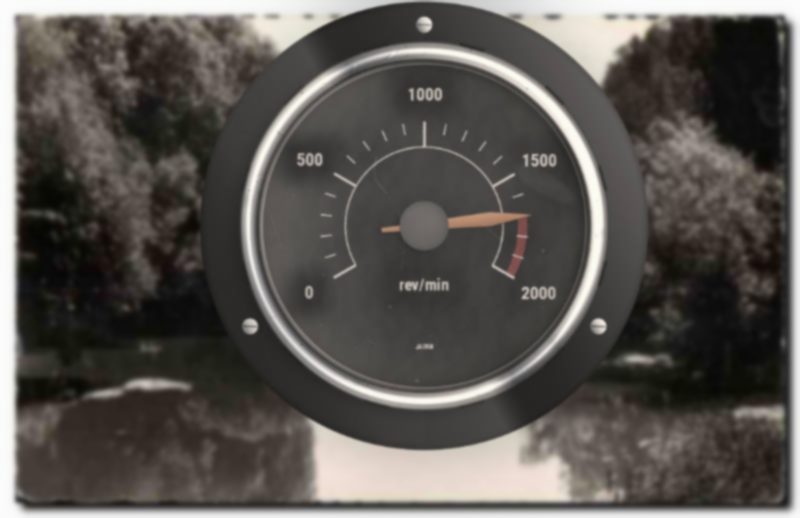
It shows 1700 (rpm)
